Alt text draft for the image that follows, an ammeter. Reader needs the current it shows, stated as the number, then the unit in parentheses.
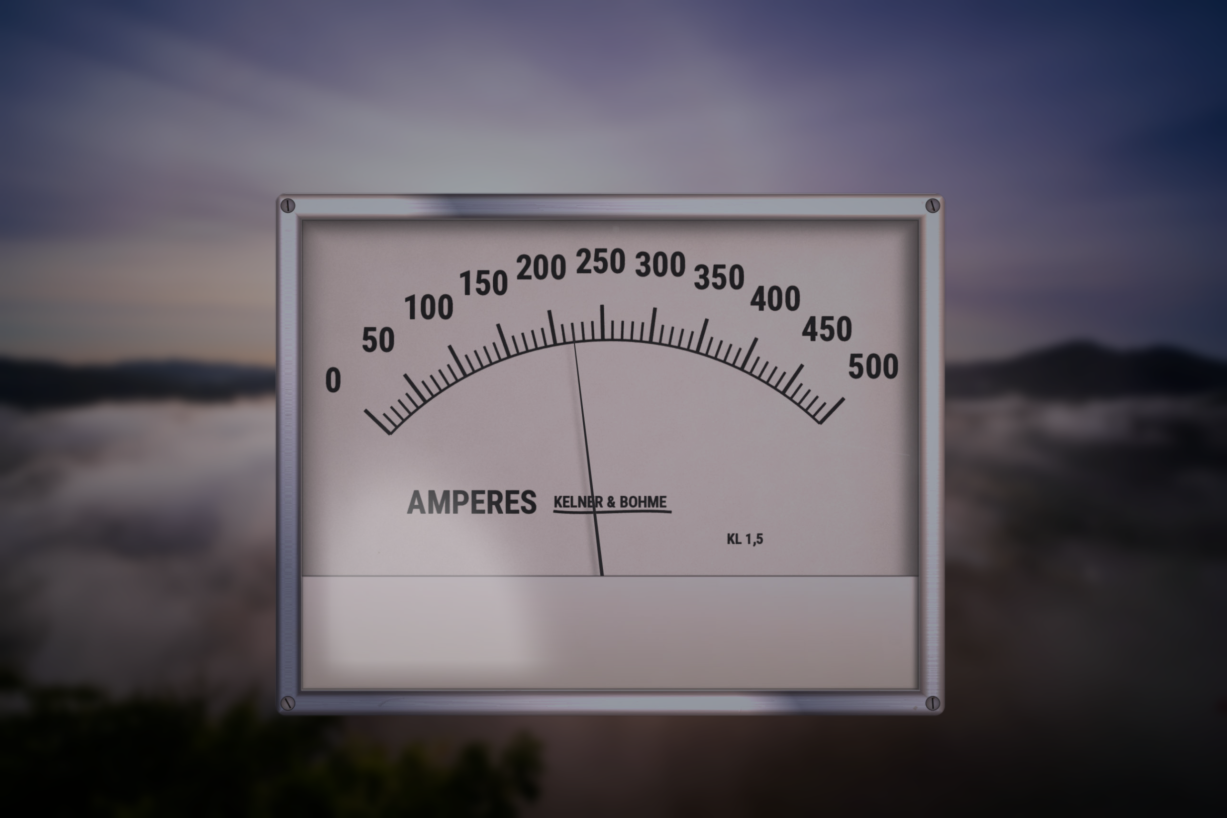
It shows 220 (A)
